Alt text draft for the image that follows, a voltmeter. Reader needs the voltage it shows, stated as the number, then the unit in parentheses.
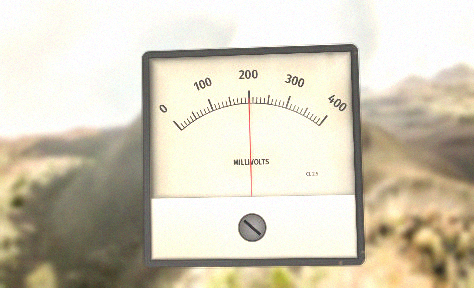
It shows 200 (mV)
